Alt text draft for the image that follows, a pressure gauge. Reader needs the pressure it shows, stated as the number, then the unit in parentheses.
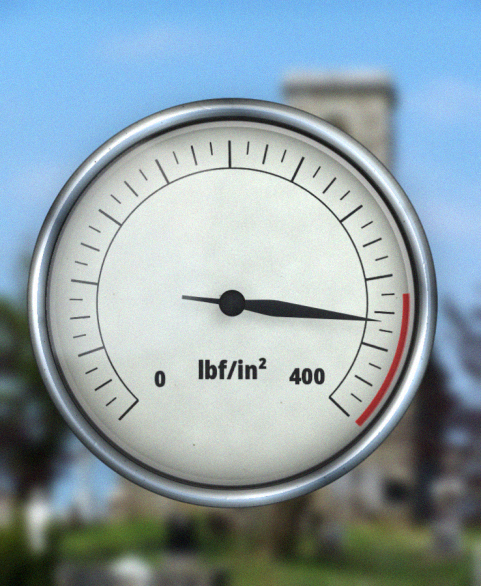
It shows 345 (psi)
